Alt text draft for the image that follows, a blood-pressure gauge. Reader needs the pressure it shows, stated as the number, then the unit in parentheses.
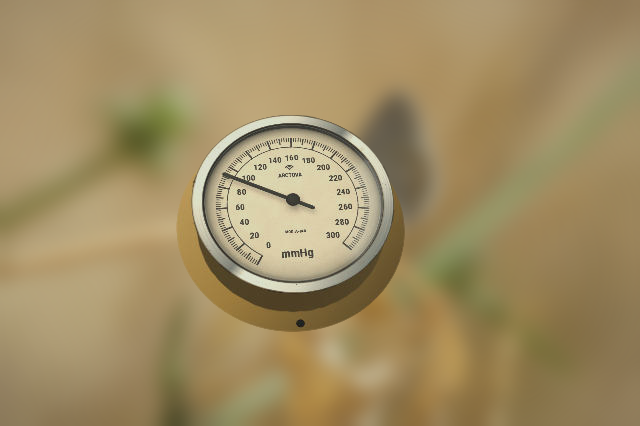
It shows 90 (mmHg)
